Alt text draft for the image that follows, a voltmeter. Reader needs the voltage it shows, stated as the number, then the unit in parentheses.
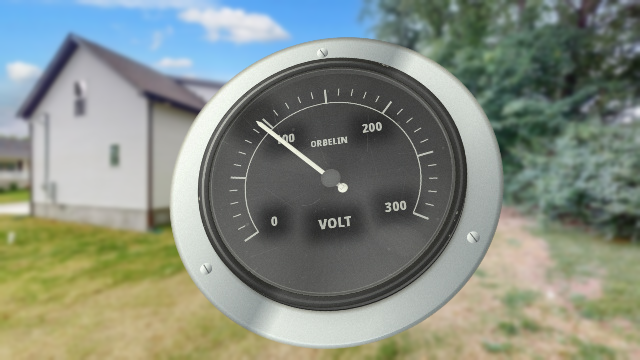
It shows 95 (V)
